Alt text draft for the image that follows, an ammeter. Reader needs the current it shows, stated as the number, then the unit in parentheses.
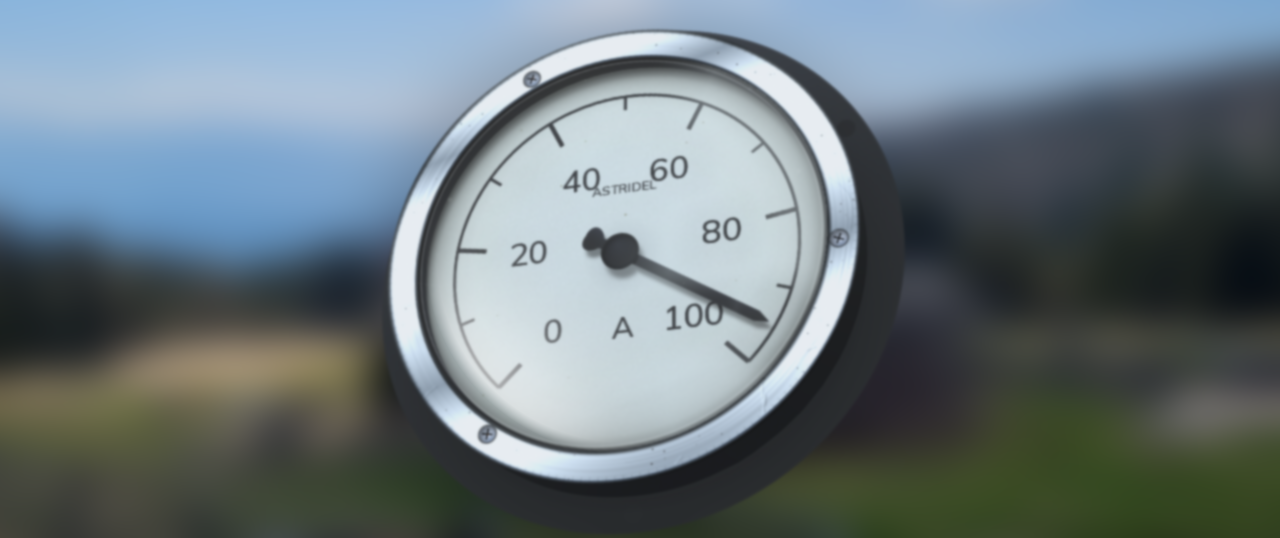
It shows 95 (A)
